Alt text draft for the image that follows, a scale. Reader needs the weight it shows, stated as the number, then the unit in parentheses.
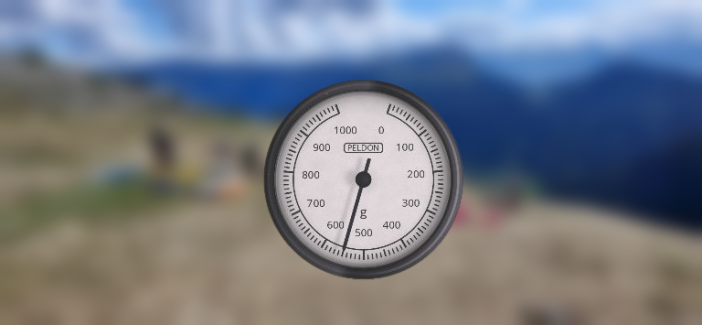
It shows 550 (g)
